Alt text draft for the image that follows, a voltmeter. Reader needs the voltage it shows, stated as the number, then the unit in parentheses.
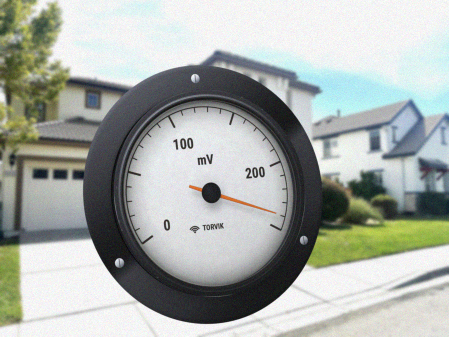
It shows 240 (mV)
